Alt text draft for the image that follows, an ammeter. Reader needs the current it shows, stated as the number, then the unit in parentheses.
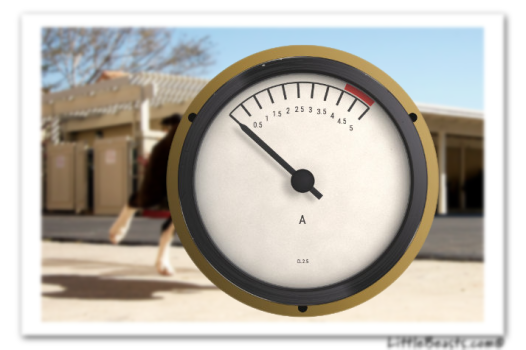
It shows 0 (A)
